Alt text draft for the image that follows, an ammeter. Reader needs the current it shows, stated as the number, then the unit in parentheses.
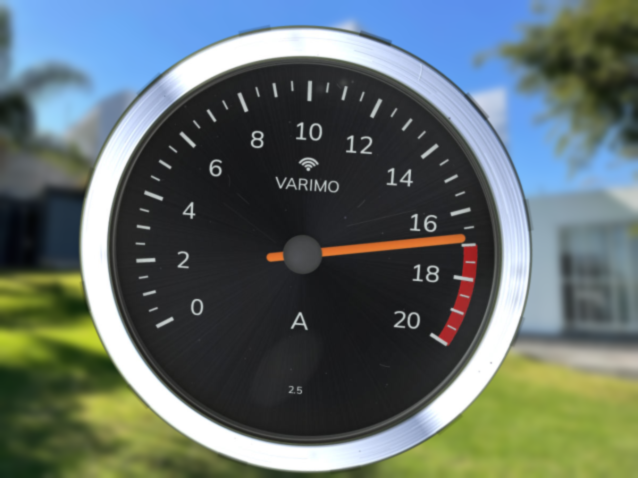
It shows 16.75 (A)
